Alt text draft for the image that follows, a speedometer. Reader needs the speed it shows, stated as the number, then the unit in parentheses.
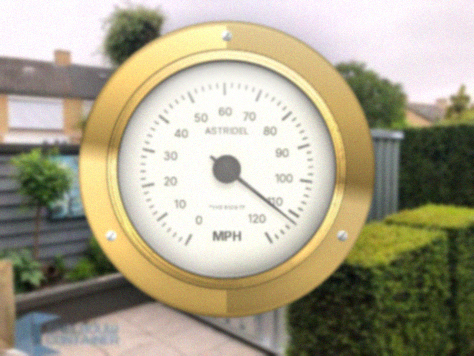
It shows 112 (mph)
